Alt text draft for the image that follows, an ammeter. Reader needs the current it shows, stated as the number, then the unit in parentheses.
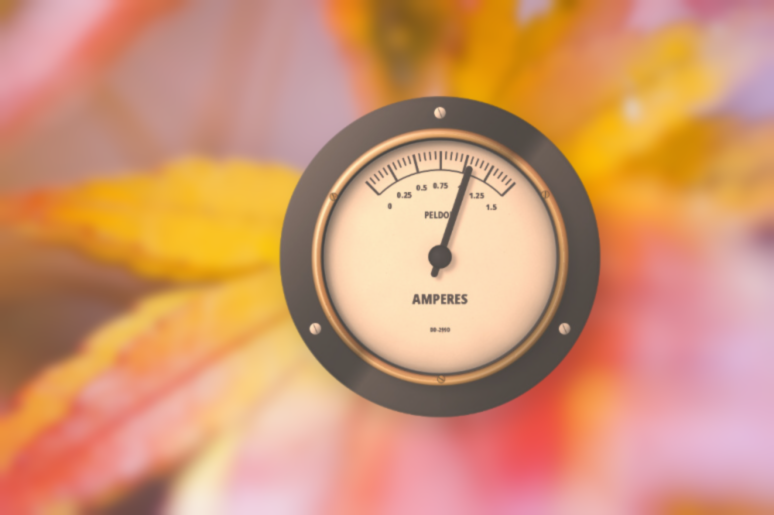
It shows 1.05 (A)
